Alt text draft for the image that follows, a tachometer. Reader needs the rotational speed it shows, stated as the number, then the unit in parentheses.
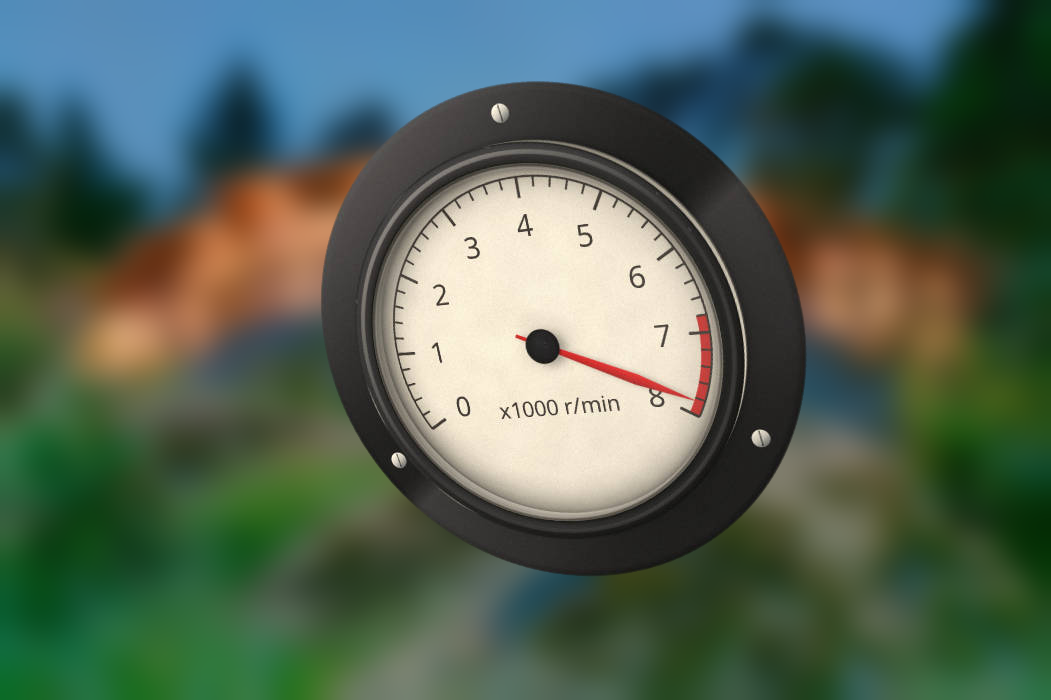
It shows 7800 (rpm)
